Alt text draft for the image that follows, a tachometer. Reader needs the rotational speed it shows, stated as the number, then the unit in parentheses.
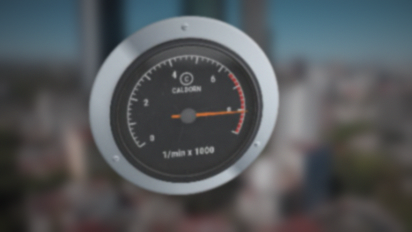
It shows 8000 (rpm)
